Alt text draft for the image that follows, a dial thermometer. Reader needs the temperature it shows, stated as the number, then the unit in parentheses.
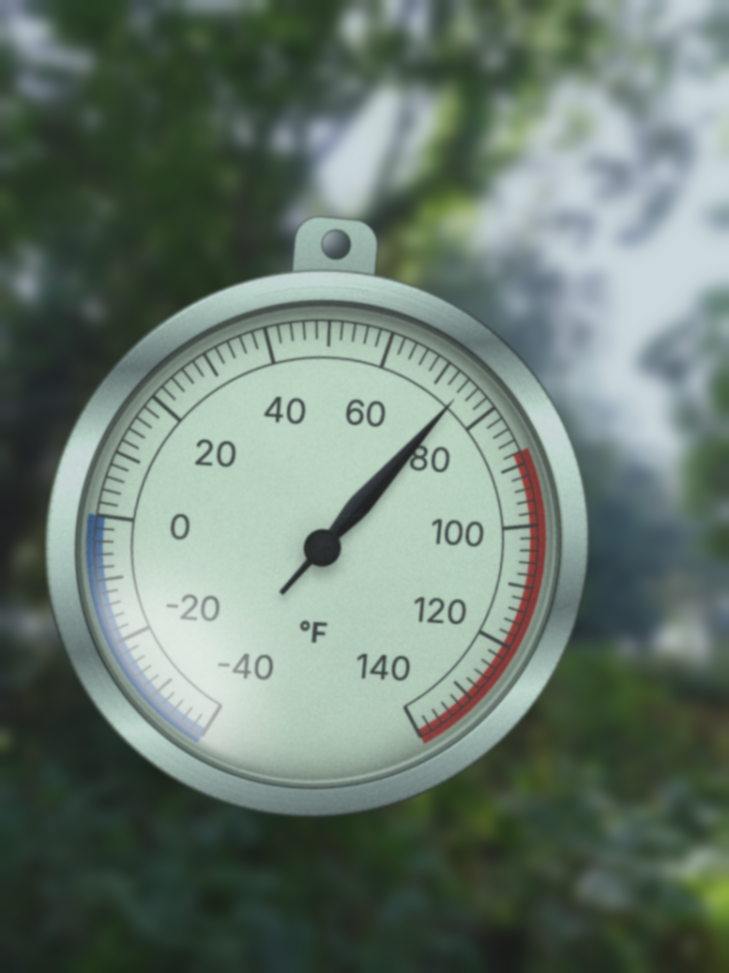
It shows 74 (°F)
